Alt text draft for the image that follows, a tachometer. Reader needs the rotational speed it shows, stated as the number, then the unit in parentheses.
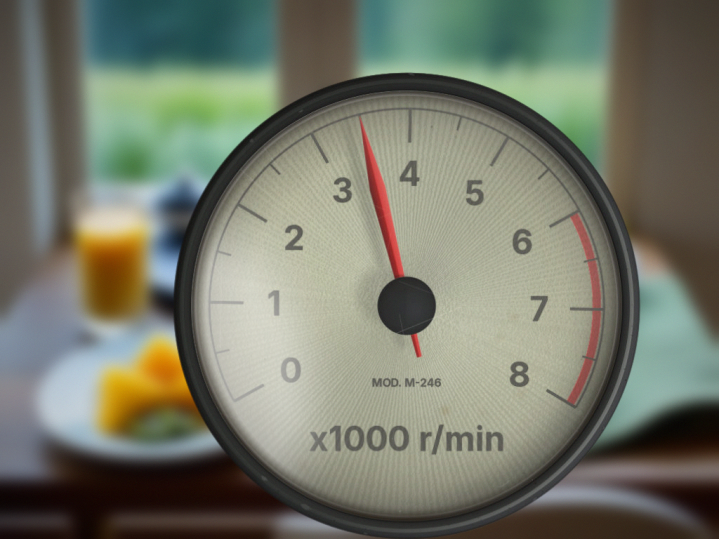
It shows 3500 (rpm)
